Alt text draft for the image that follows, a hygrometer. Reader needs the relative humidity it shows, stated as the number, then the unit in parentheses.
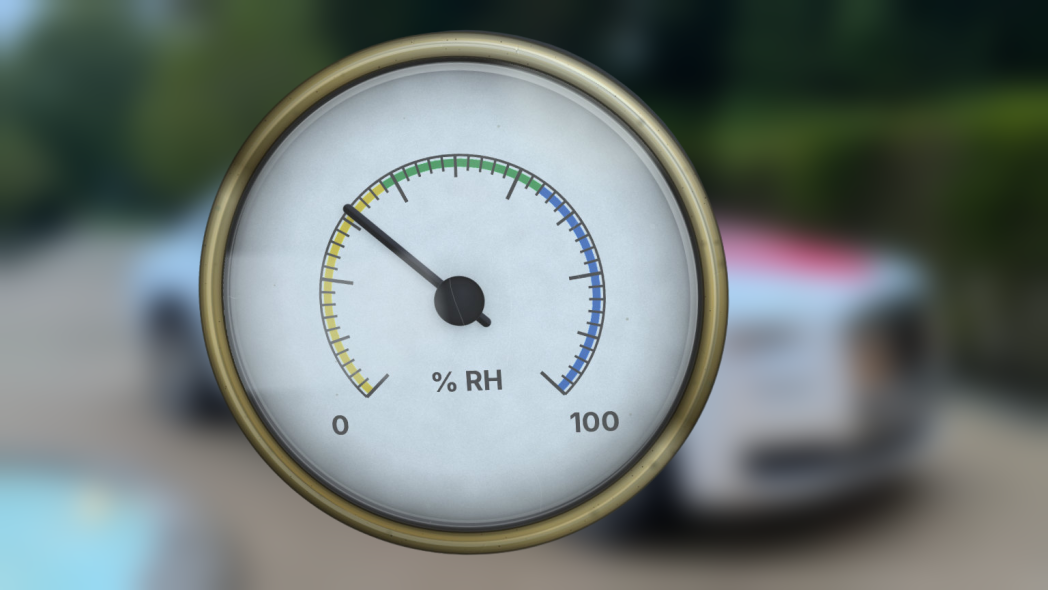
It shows 32 (%)
